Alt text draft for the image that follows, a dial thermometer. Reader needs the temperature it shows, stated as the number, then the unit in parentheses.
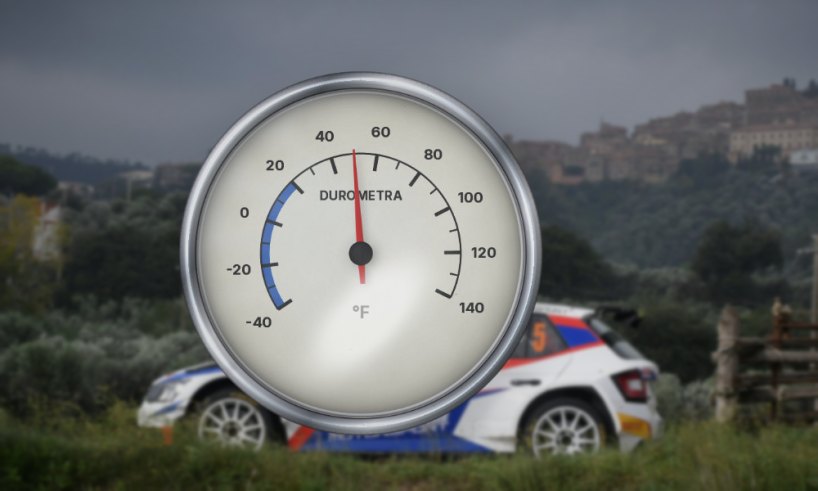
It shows 50 (°F)
